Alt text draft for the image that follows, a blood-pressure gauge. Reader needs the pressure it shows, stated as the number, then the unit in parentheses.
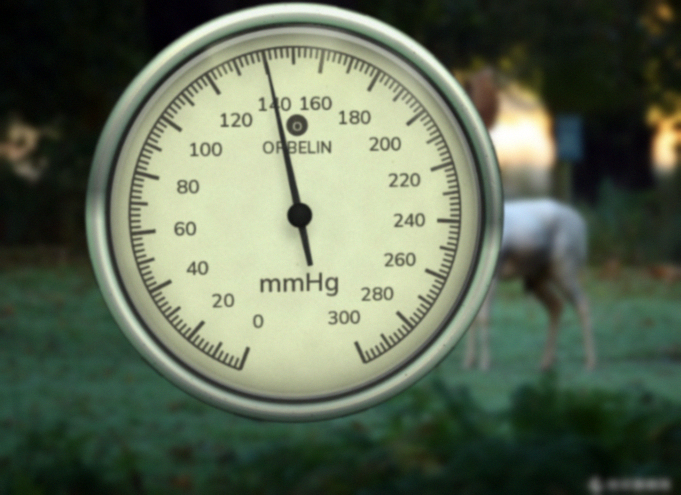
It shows 140 (mmHg)
